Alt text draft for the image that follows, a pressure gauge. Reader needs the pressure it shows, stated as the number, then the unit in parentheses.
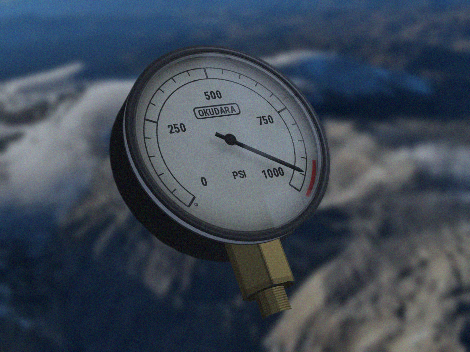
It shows 950 (psi)
